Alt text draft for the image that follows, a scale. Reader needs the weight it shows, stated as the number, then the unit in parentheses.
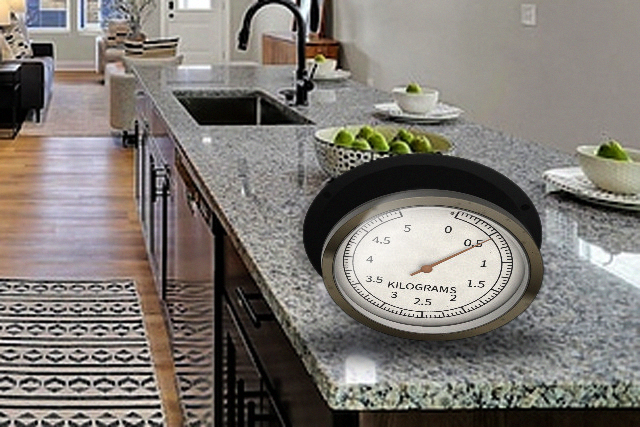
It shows 0.5 (kg)
